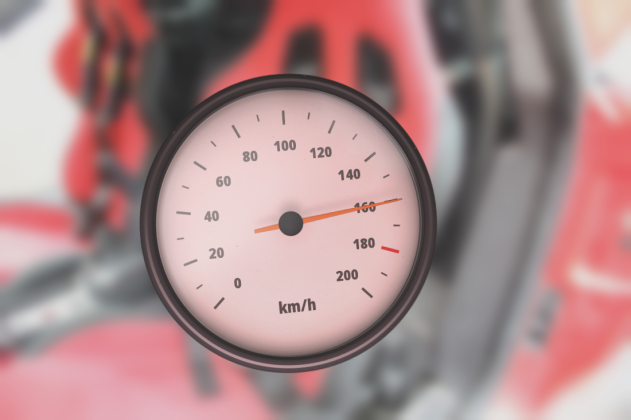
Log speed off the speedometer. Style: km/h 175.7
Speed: km/h 160
